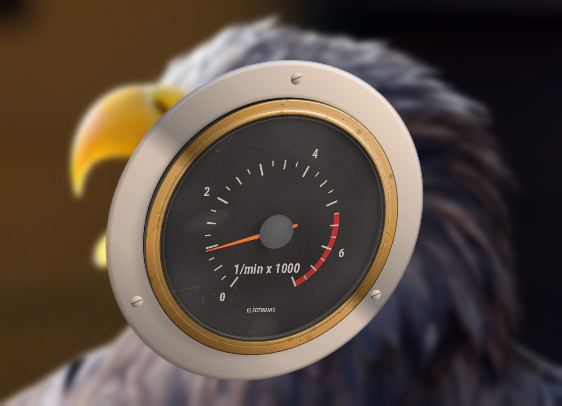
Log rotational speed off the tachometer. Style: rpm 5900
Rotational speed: rpm 1000
